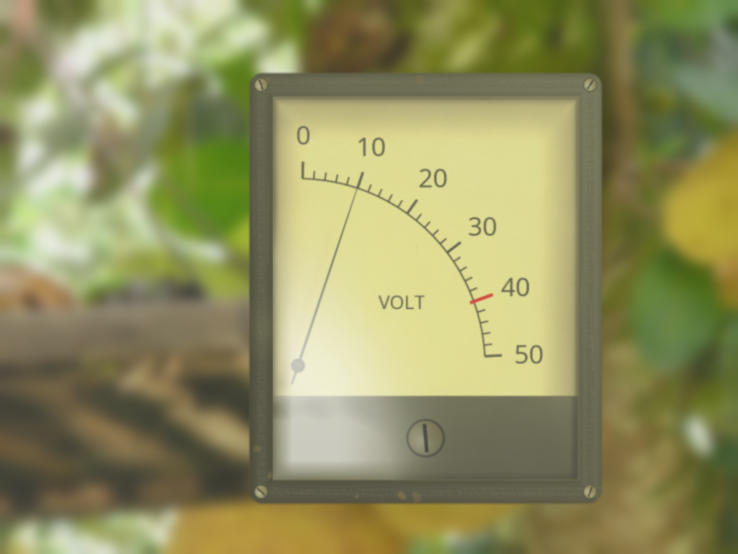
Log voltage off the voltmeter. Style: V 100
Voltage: V 10
